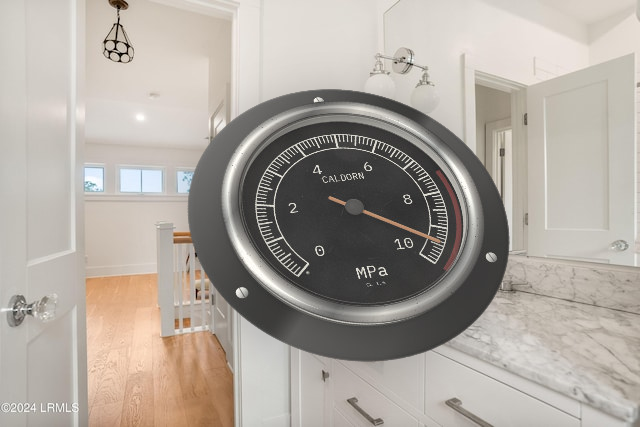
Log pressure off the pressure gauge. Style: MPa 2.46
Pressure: MPa 9.5
